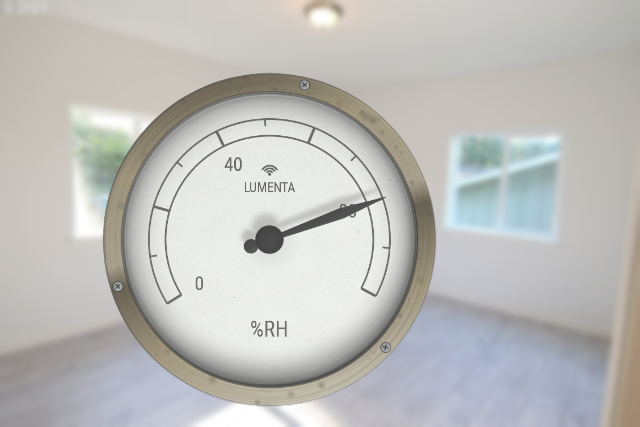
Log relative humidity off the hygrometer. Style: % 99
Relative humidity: % 80
